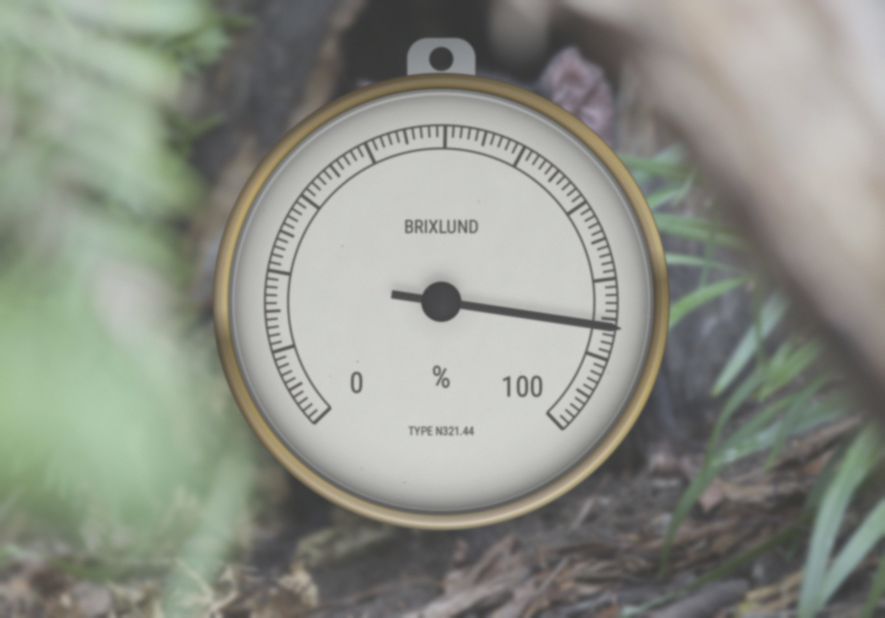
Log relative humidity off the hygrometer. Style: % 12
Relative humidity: % 86
